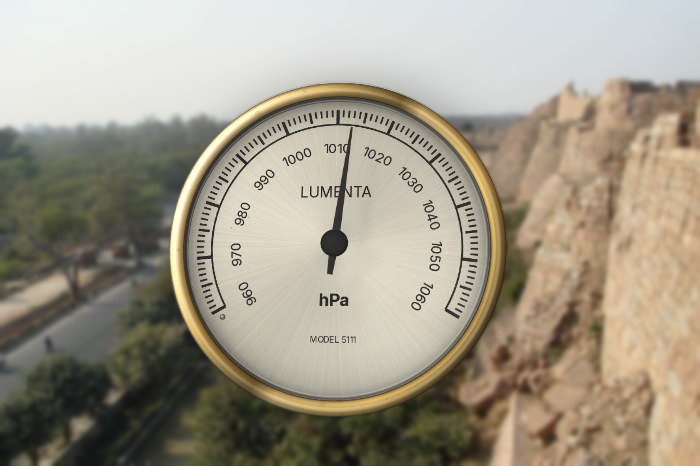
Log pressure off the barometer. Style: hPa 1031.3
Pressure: hPa 1013
